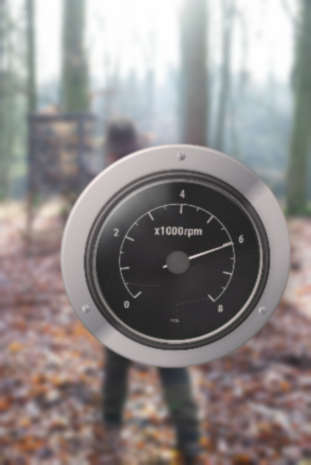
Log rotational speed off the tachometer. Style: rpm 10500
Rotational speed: rpm 6000
